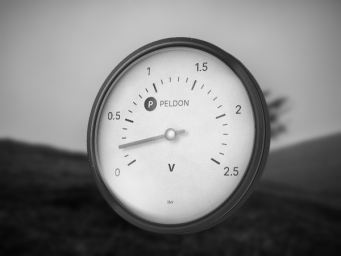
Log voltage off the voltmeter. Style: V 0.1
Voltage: V 0.2
